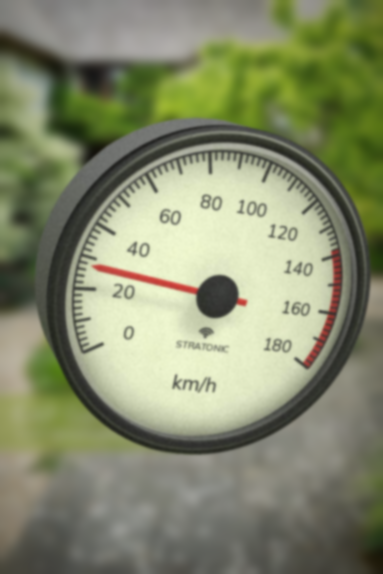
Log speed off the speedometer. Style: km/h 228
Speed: km/h 28
